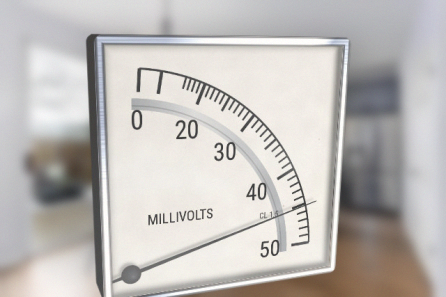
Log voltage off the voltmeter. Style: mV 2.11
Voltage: mV 45
